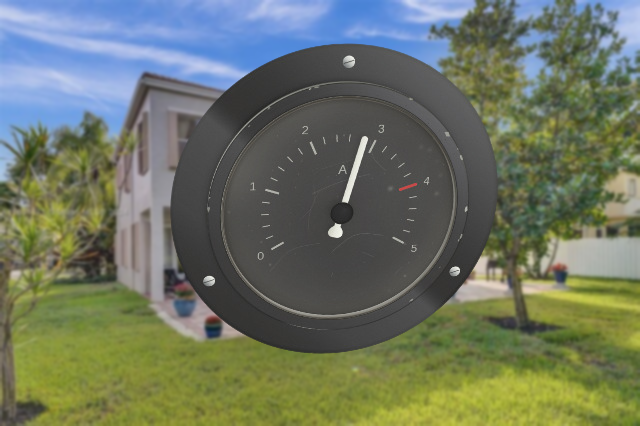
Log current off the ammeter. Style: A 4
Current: A 2.8
